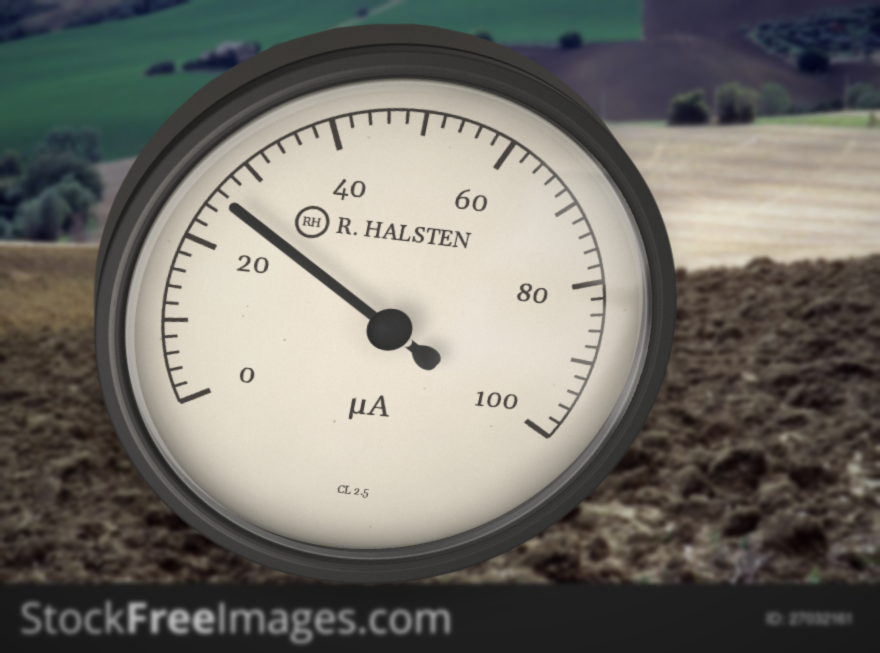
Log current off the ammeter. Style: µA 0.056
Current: µA 26
